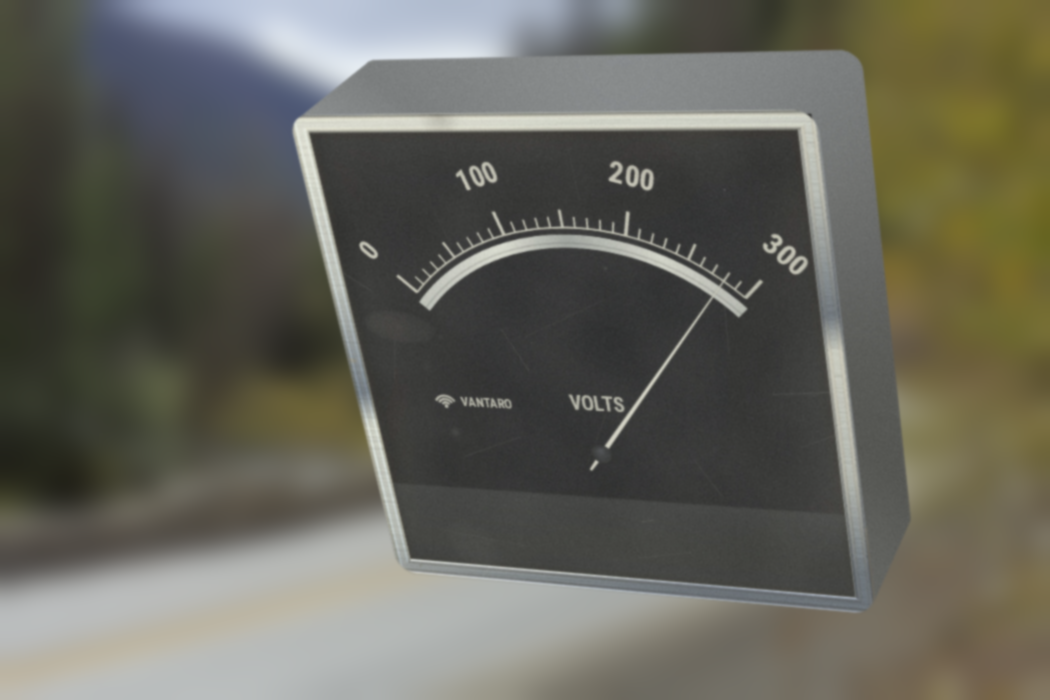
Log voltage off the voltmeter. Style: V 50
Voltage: V 280
